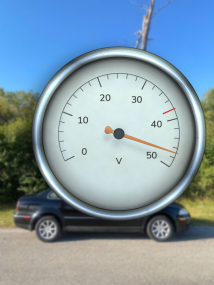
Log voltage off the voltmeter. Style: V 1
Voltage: V 47
